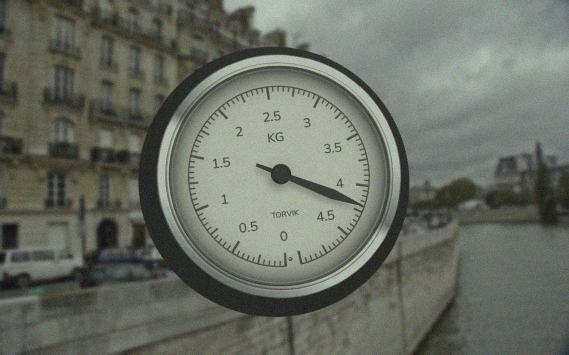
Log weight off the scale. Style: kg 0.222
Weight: kg 4.2
